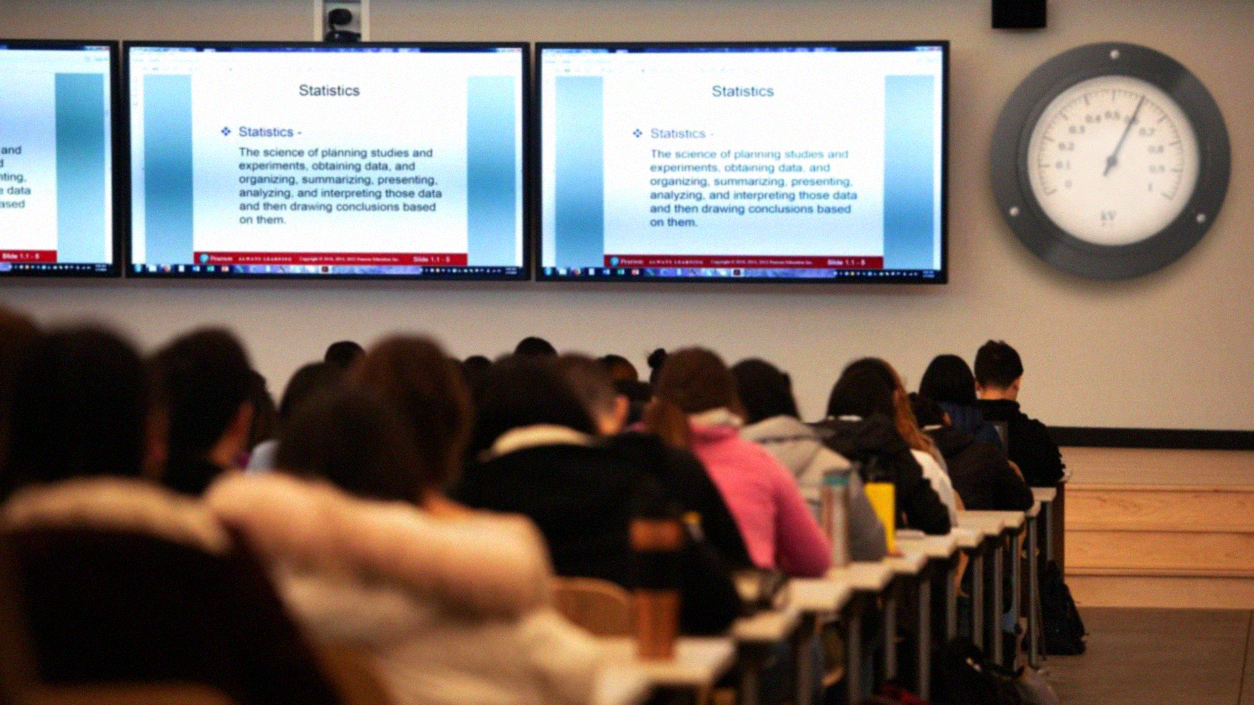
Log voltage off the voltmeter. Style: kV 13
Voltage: kV 0.6
